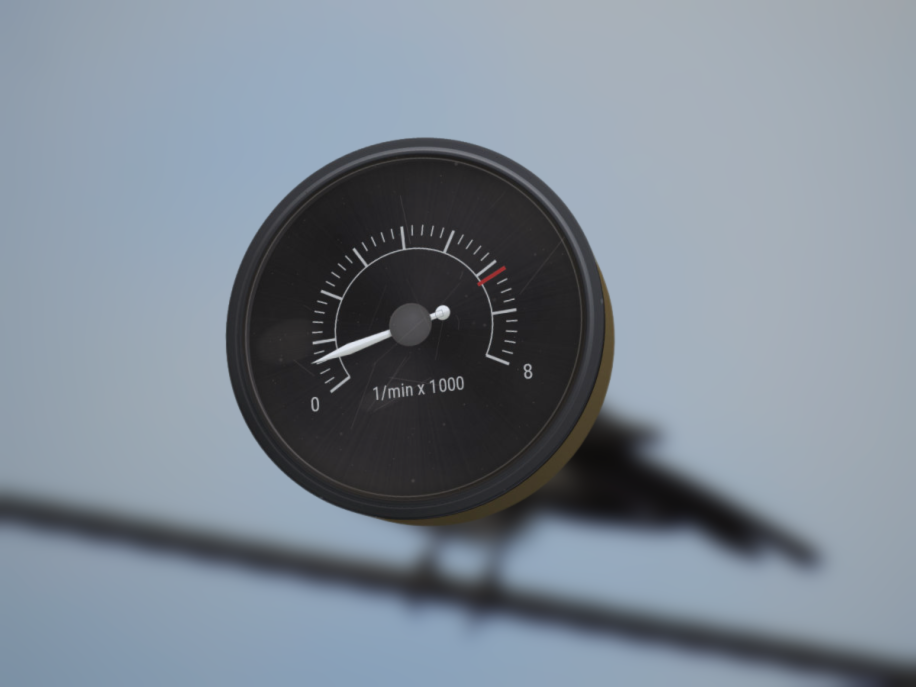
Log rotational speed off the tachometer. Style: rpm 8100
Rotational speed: rpm 600
